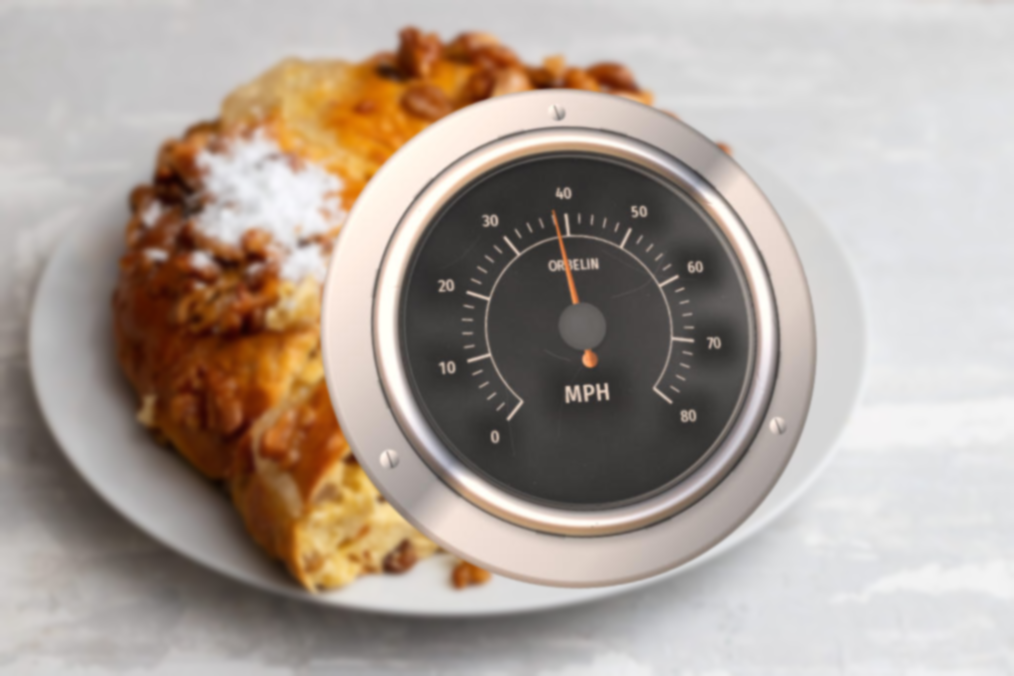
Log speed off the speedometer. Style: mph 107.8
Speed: mph 38
